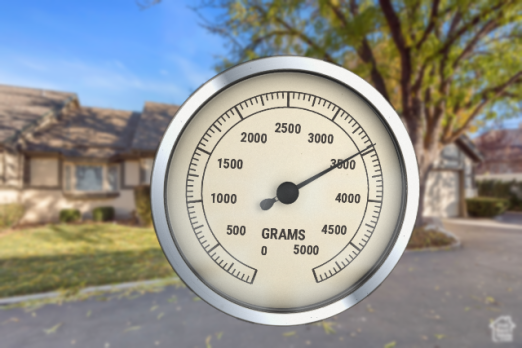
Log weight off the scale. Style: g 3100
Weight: g 3450
